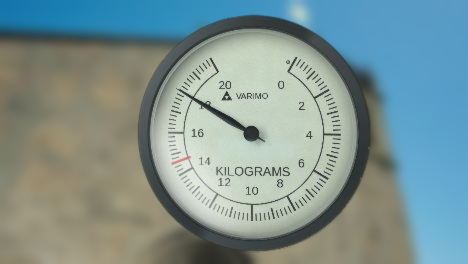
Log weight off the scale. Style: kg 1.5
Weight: kg 18
